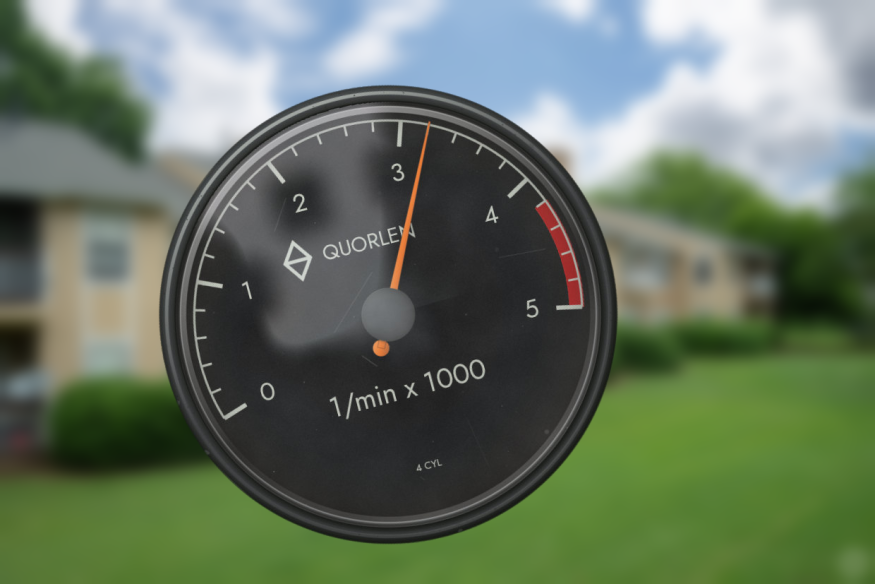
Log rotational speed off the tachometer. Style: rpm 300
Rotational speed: rpm 3200
